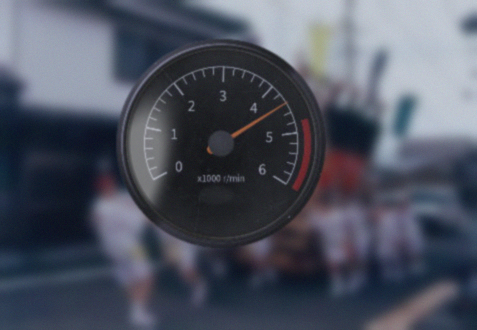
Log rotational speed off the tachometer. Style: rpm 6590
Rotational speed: rpm 4400
